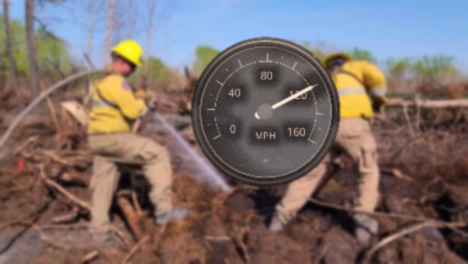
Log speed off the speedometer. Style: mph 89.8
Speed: mph 120
